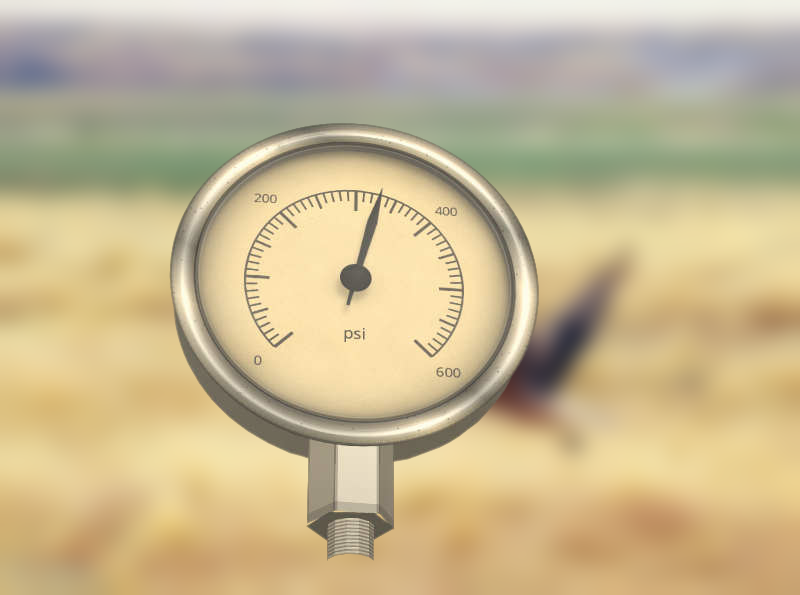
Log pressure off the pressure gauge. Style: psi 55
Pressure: psi 330
